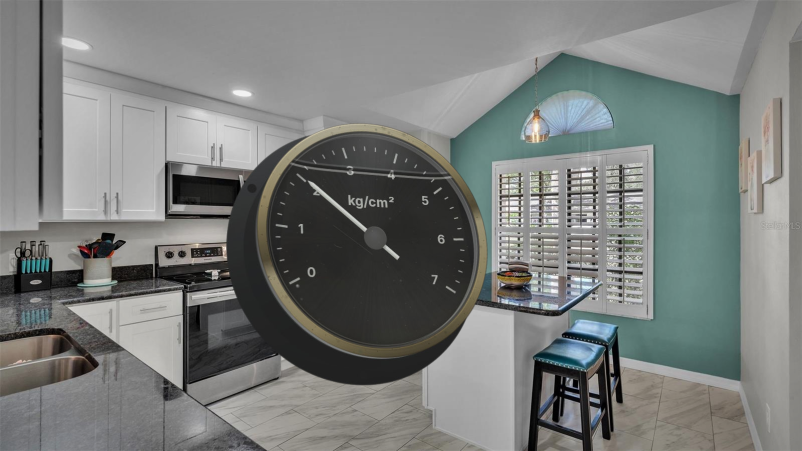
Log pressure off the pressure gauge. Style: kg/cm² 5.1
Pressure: kg/cm² 2
